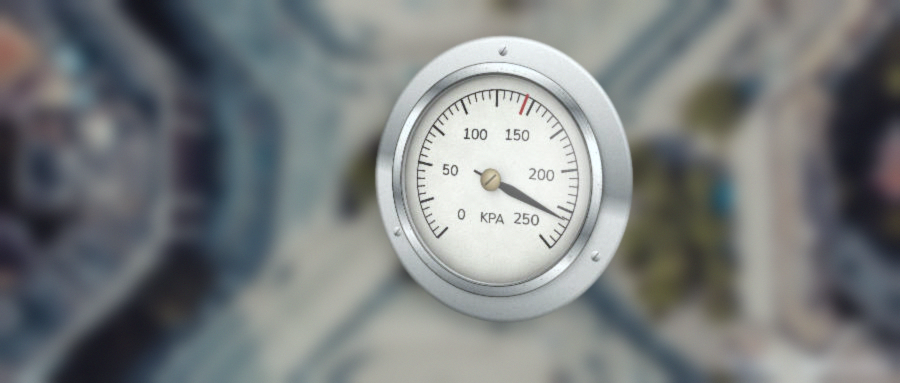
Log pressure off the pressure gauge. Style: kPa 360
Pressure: kPa 230
